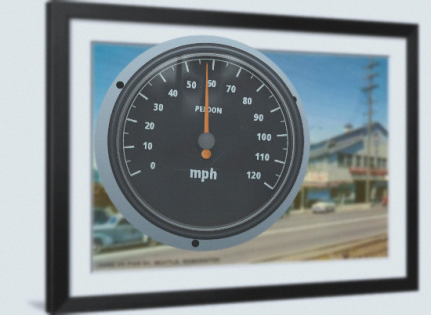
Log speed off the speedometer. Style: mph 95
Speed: mph 57.5
